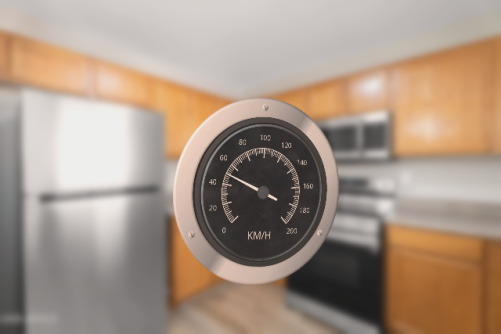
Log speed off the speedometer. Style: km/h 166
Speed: km/h 50
